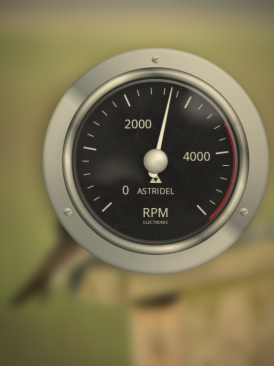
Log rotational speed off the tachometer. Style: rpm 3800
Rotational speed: rpm 2700
